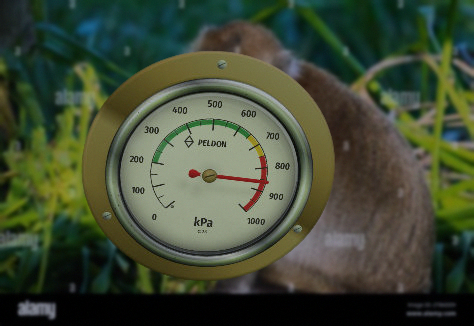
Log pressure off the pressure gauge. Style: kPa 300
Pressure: kPa 850
